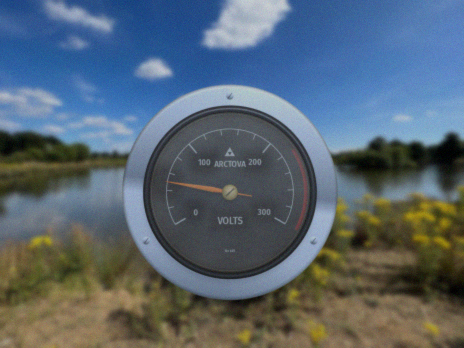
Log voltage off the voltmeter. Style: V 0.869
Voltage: V 50
